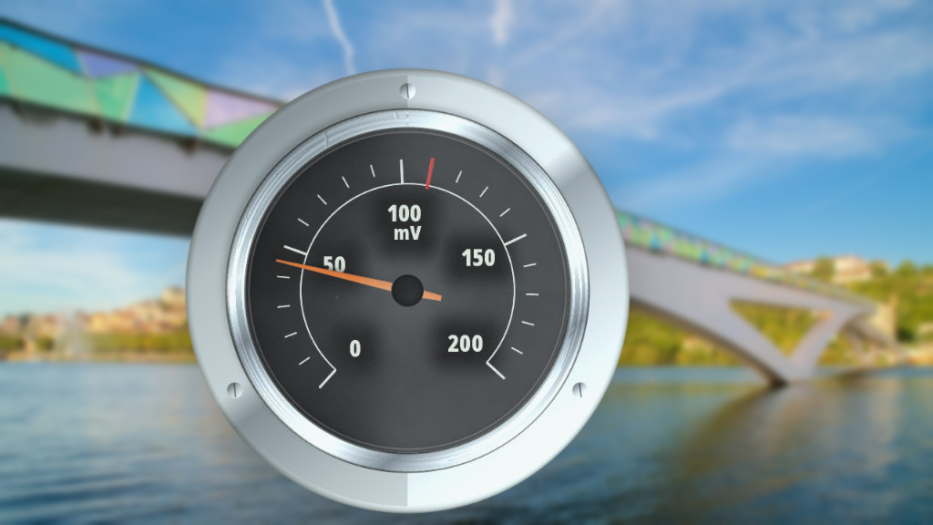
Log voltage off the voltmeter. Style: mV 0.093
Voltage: mV 45
